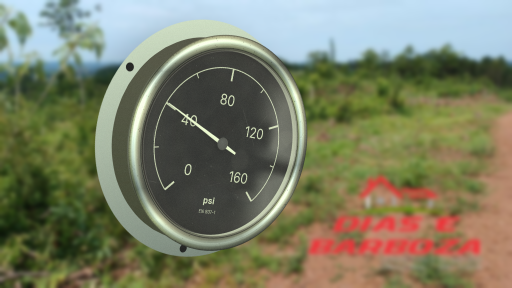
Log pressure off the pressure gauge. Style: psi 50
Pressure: psi 40
